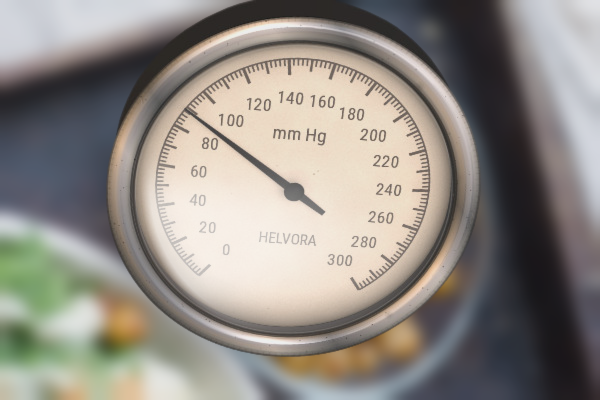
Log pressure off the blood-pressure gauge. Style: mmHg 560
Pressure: mmHg 90
